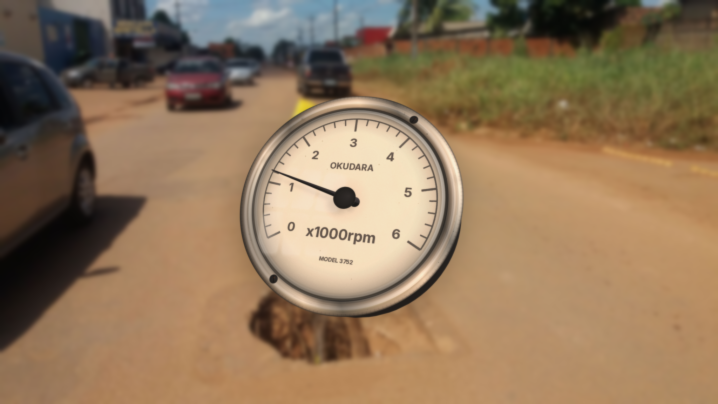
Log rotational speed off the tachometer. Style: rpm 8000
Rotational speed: rpm 1200
